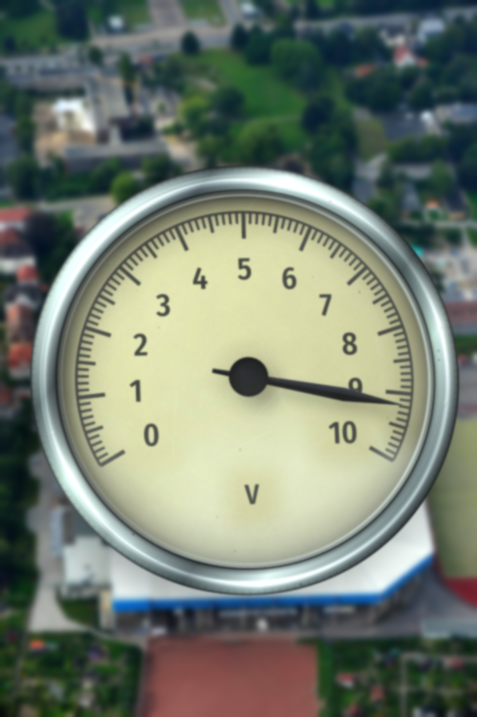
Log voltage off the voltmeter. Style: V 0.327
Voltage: V 9.2
